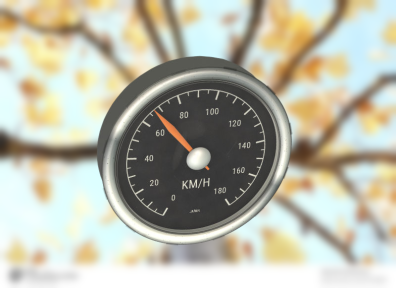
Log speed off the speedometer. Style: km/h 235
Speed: km/h 67.5
